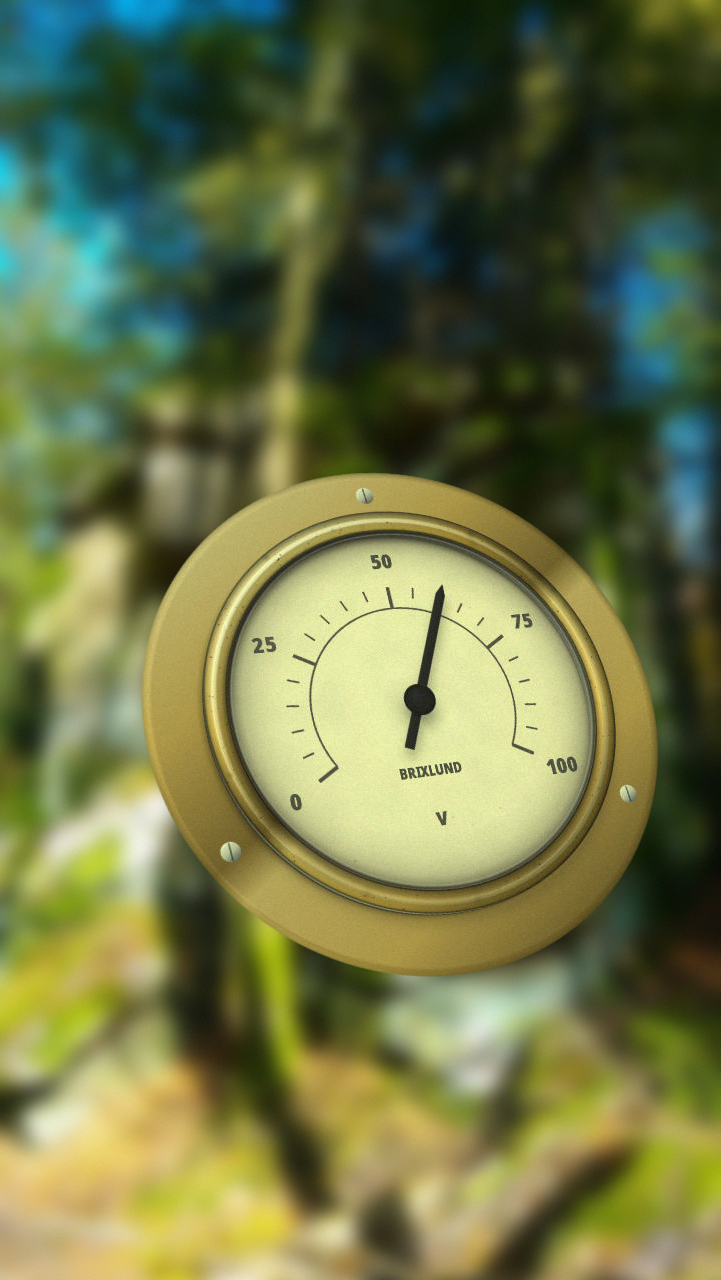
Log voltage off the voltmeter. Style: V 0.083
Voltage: V 60
